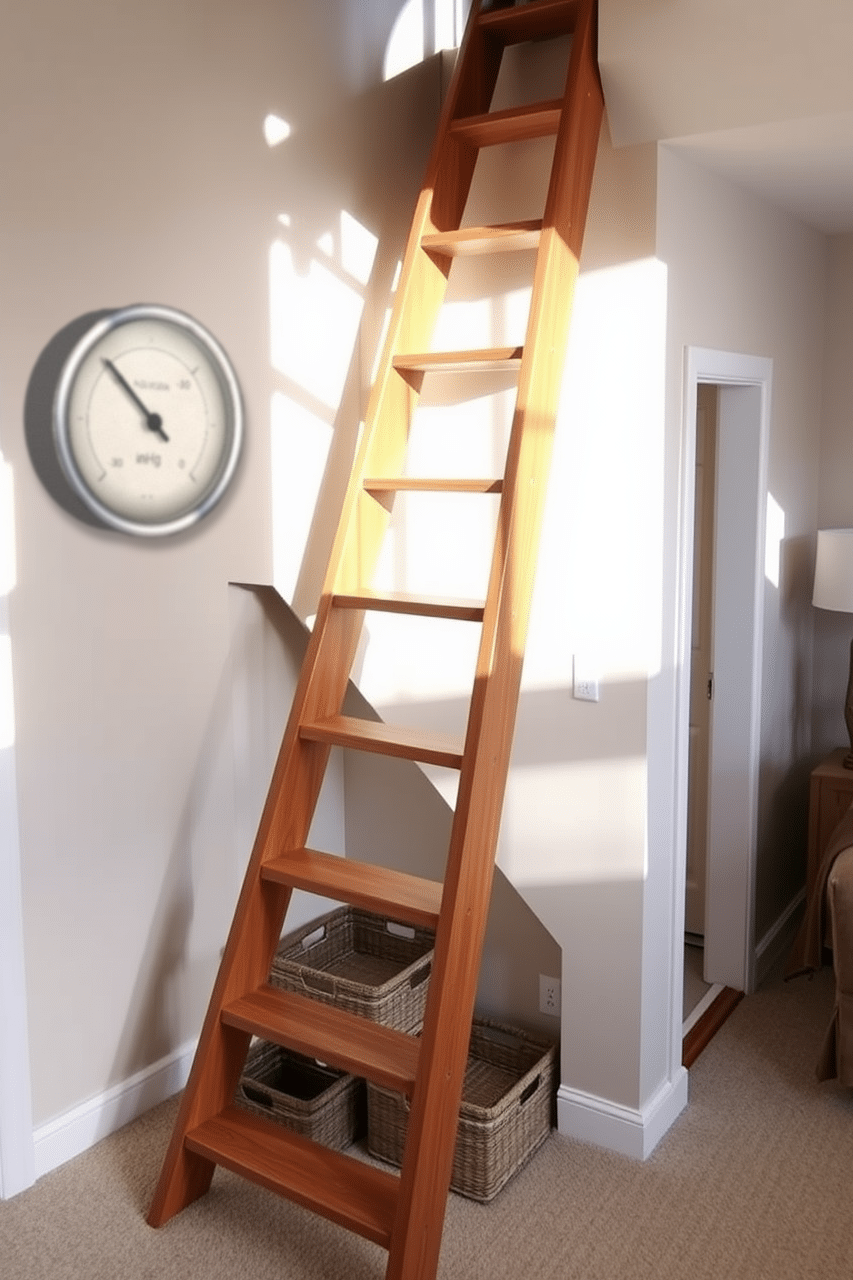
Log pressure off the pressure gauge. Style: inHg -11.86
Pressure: inHg -20
